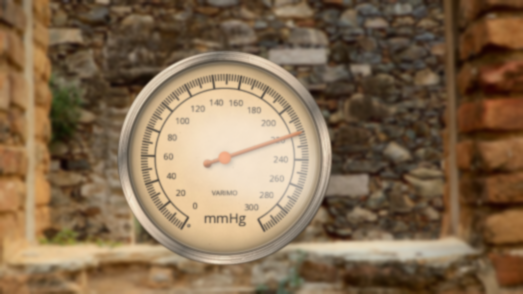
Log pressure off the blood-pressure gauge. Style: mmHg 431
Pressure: mmHg 220
